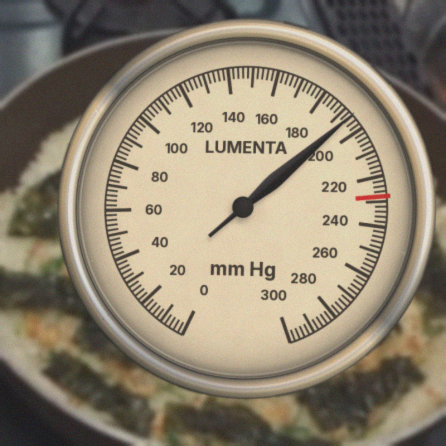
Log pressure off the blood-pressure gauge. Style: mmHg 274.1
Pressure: mmHg 194
